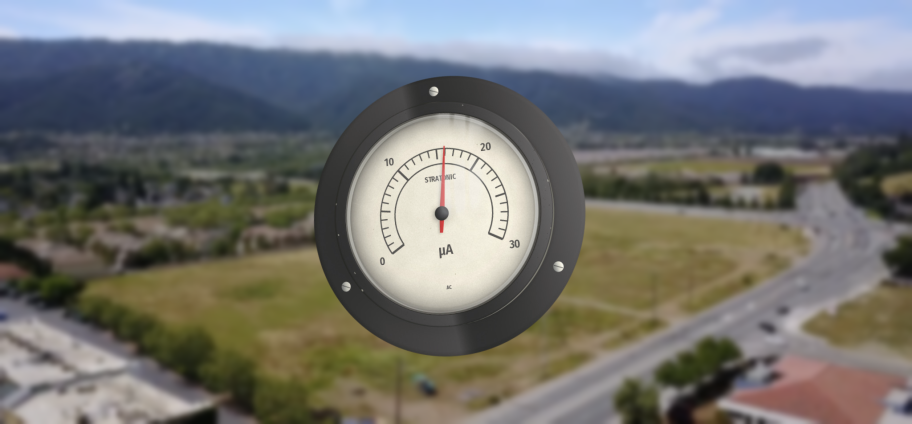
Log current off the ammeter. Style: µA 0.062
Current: µA 16
